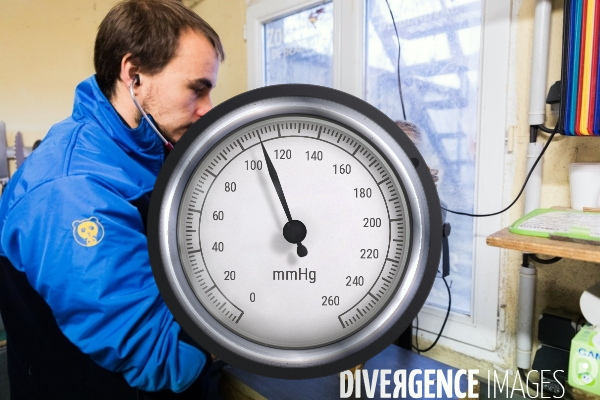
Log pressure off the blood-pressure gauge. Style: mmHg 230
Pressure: mmHg 110
